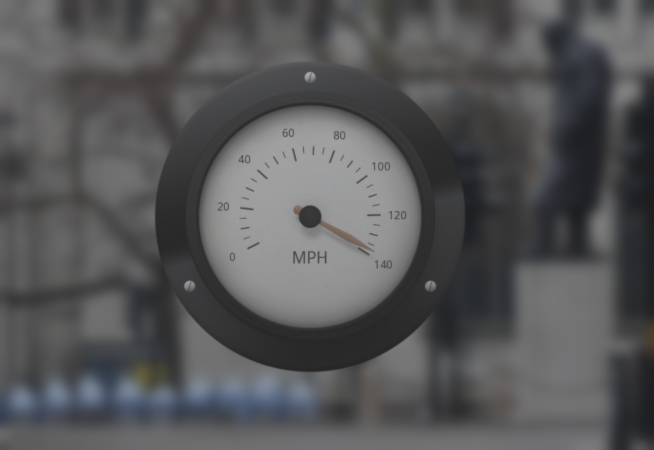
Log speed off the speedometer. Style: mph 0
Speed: mph 137.5
